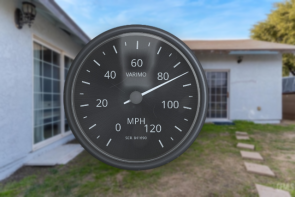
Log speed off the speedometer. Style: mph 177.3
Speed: mph 85
